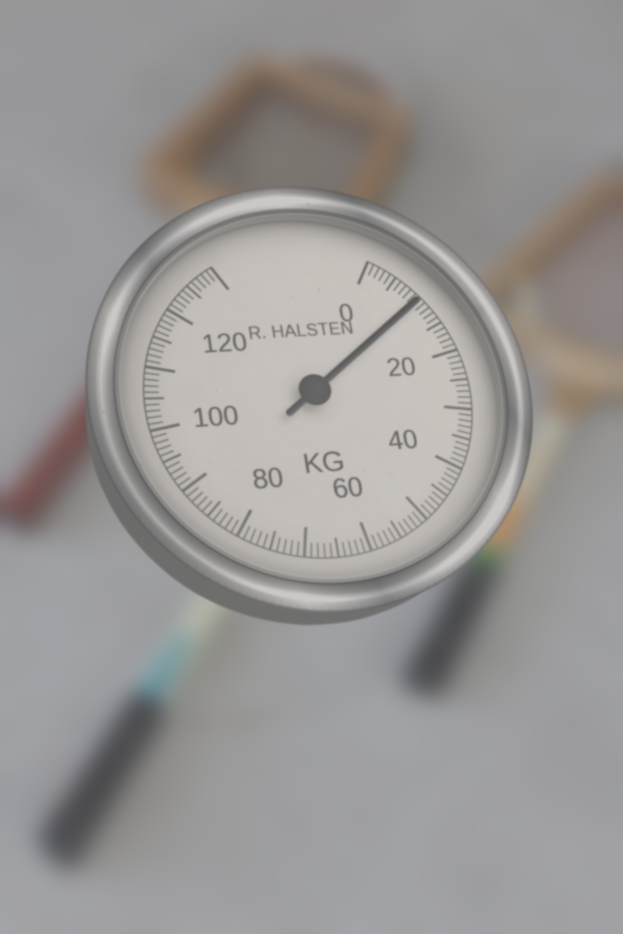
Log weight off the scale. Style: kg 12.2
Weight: kg 10
